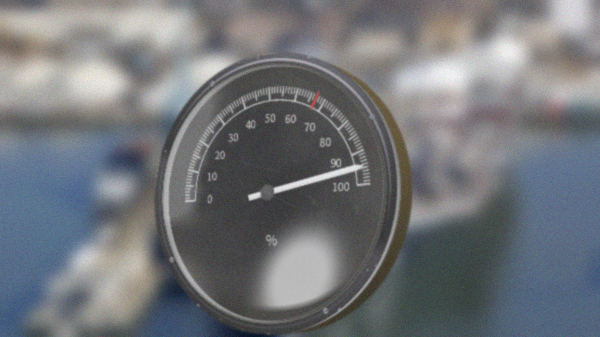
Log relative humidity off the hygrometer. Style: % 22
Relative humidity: % 95
